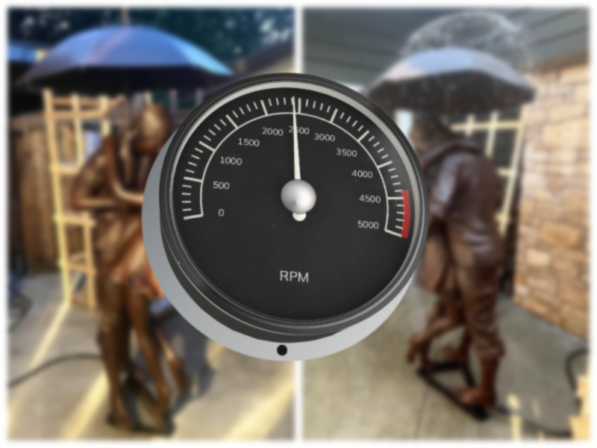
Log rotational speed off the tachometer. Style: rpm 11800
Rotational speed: rpm 2400
